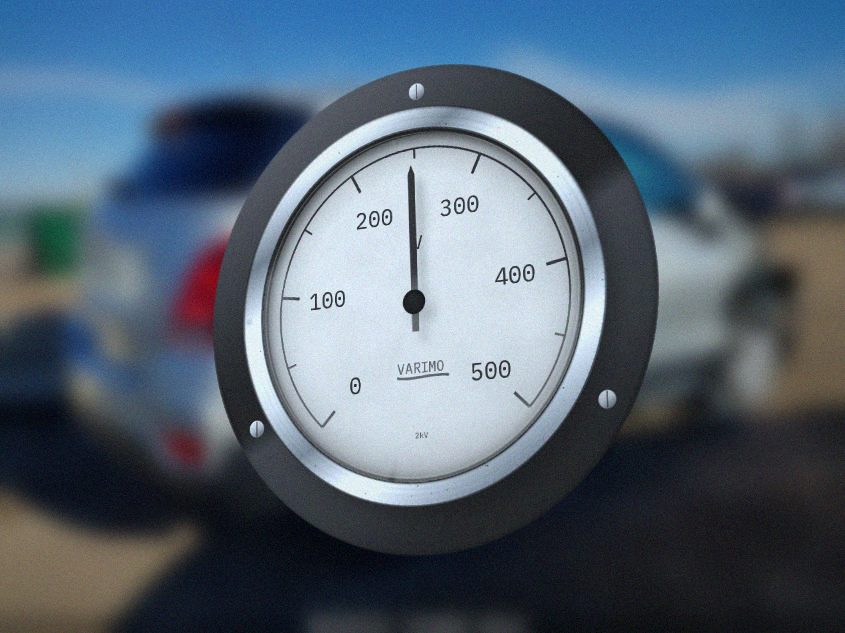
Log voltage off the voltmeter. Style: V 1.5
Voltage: V 250
